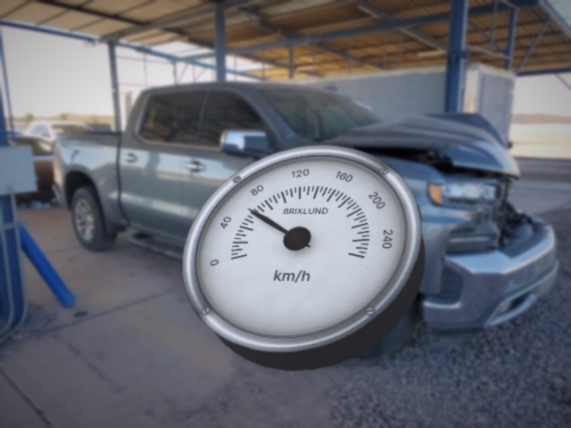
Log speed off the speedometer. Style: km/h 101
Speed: km/h 60
